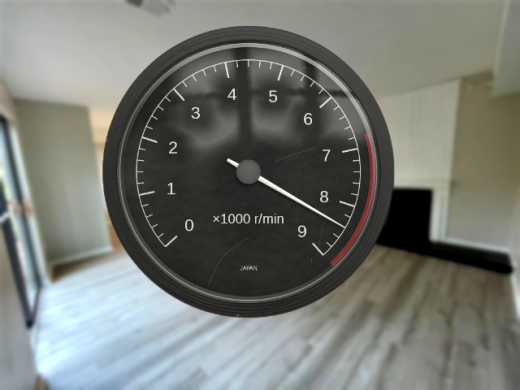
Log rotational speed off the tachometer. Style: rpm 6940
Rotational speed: rpm 8400
